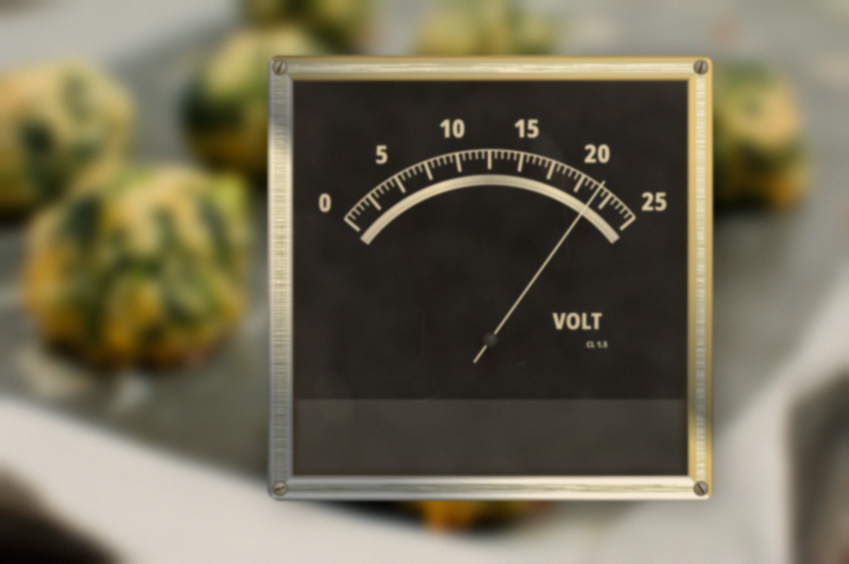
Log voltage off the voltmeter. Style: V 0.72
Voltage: V 21.5
